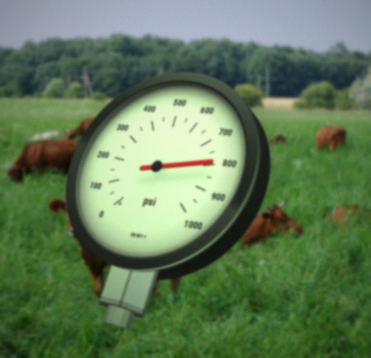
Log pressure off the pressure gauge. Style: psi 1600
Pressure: psi 800
